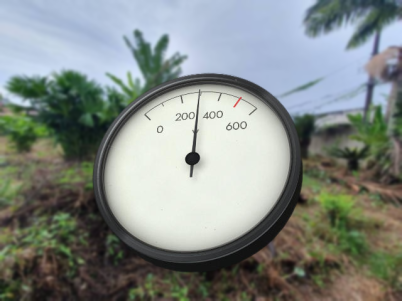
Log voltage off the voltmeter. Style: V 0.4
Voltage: V 300
